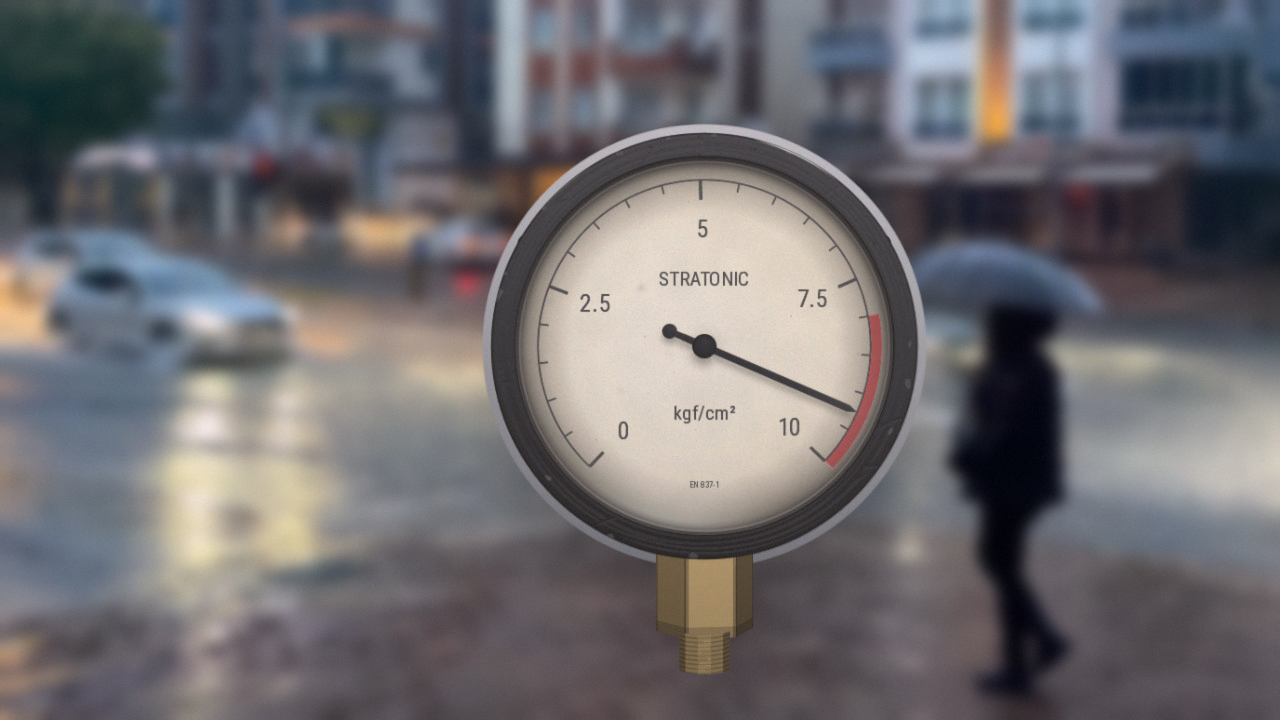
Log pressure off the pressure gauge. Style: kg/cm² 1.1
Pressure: kg/cm² 9.25
